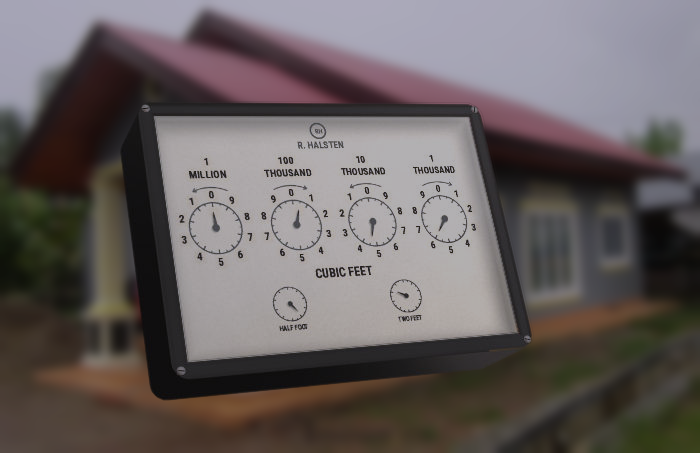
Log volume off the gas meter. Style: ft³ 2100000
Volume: ft³ 4600
